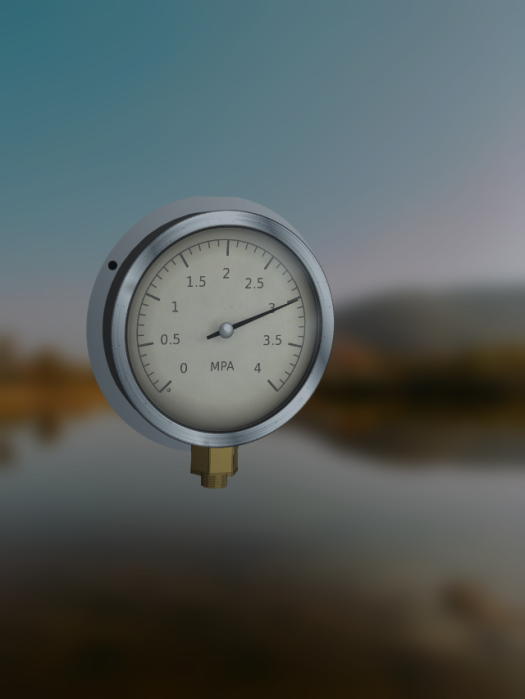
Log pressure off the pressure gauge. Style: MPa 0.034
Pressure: MPa 3
